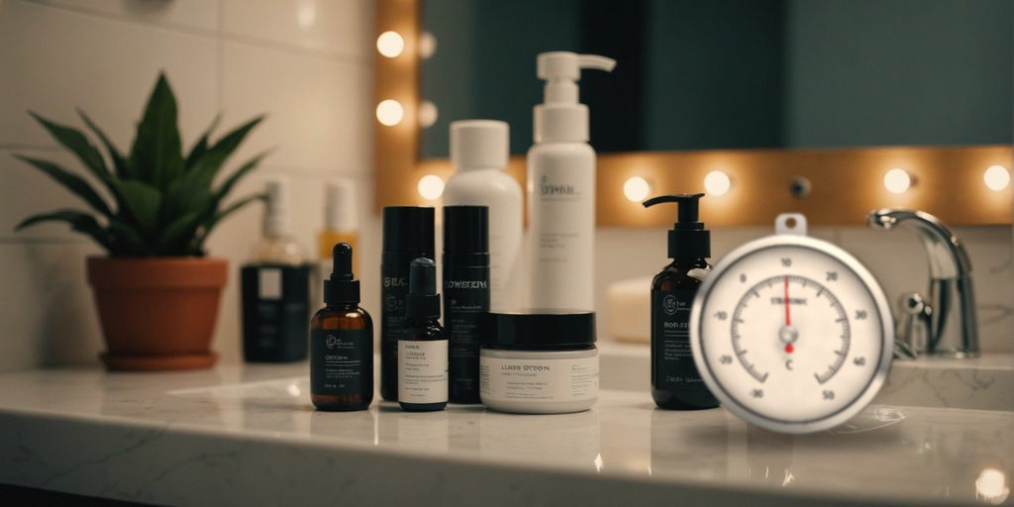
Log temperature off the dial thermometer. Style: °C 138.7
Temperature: °C 10
